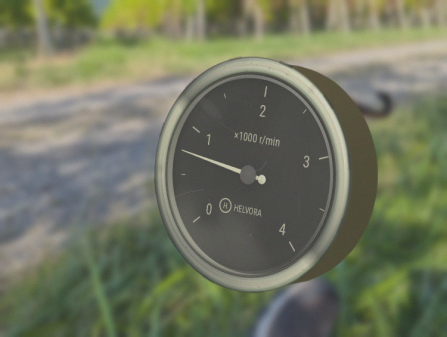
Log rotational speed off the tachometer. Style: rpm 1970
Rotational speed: rpm 750
